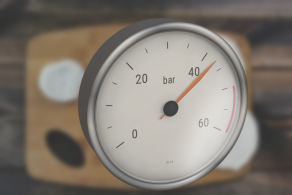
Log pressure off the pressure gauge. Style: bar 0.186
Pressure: bar 42.5
